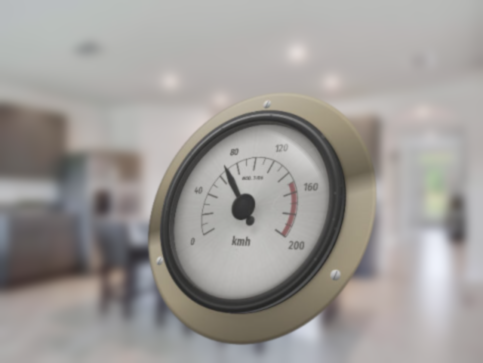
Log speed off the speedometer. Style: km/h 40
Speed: km/h 70
